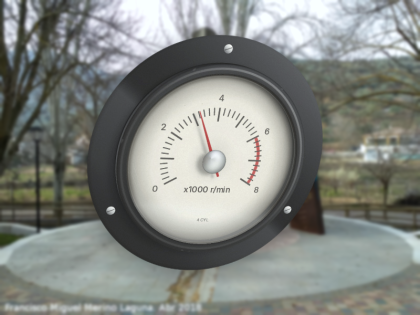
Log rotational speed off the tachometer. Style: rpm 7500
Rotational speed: rpm 3200
